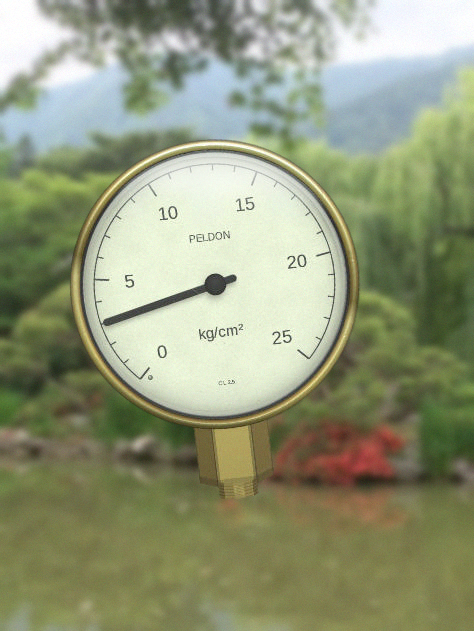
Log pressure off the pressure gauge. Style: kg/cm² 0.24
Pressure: kg/cm² 3
